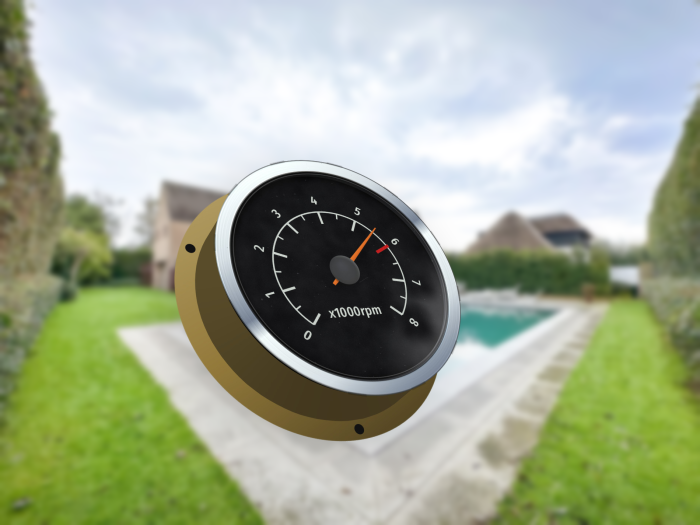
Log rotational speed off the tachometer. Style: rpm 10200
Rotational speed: rpm 5500
